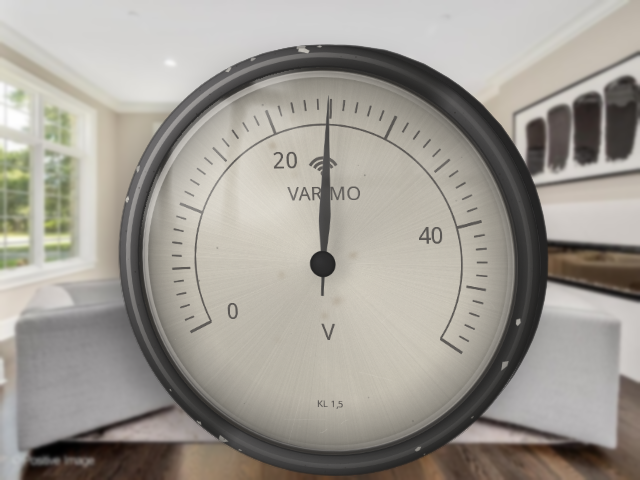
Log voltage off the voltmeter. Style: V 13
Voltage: V 25
